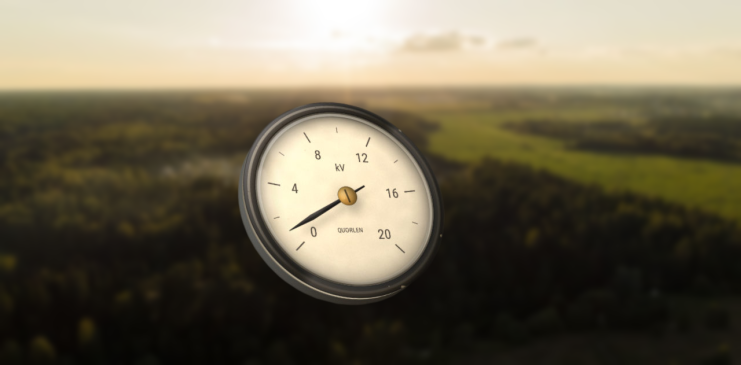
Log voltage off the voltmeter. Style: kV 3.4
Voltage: kV 1
